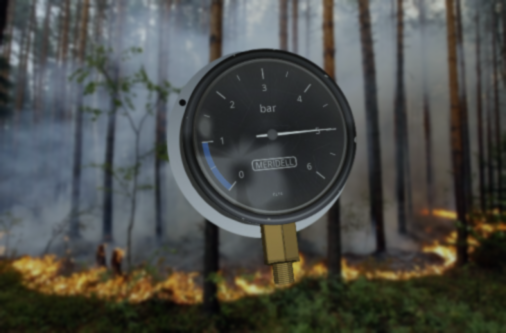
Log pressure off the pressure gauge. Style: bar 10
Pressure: bar 5
